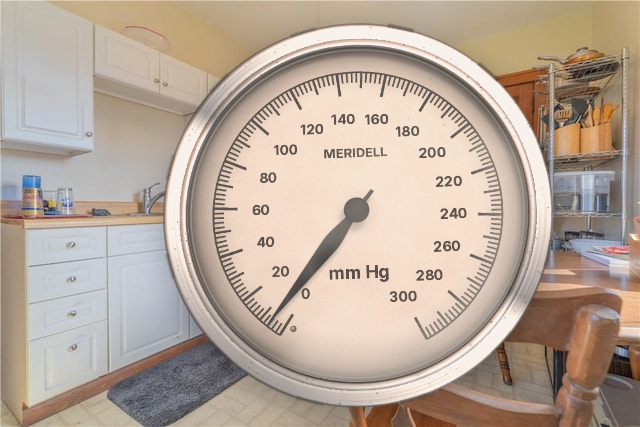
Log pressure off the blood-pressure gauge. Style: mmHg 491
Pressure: mmHg 6
